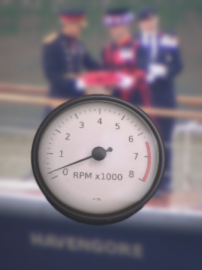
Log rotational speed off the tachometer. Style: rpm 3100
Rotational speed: rpm 200
